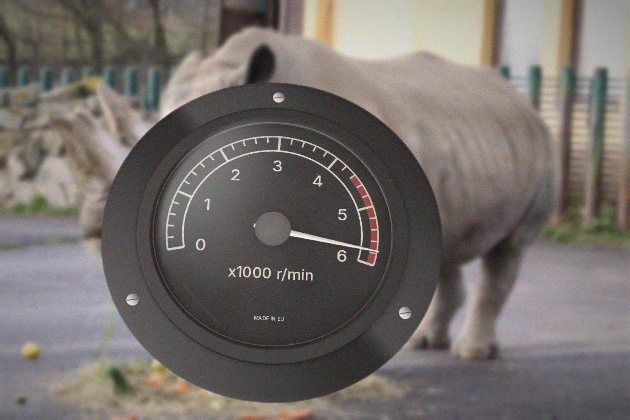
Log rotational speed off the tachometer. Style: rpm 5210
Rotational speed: rpm 5800
